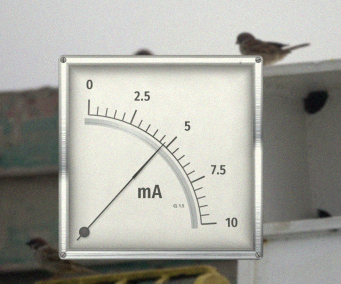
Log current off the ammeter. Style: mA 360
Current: mA 4.75
